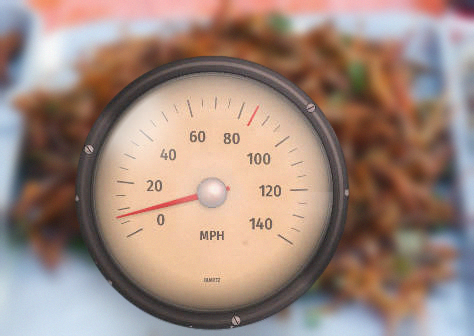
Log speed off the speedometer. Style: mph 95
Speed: mph 7.5
